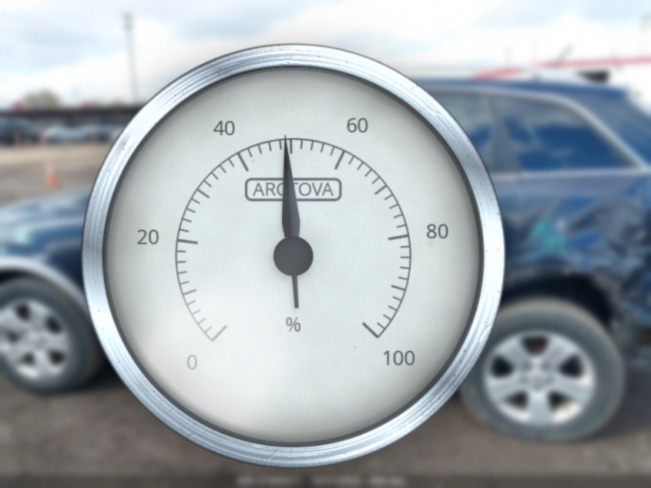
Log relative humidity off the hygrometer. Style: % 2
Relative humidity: % 49
